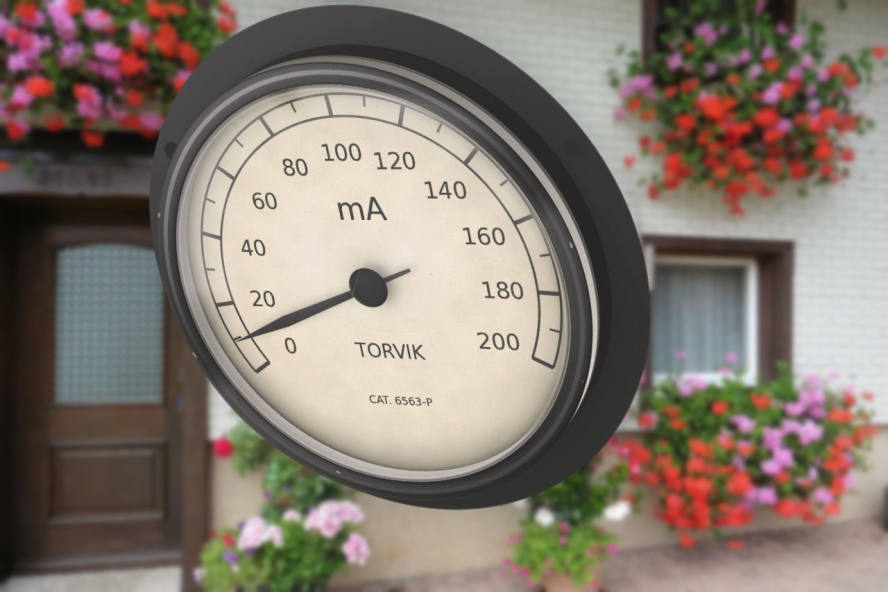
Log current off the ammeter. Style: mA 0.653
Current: mA 10
